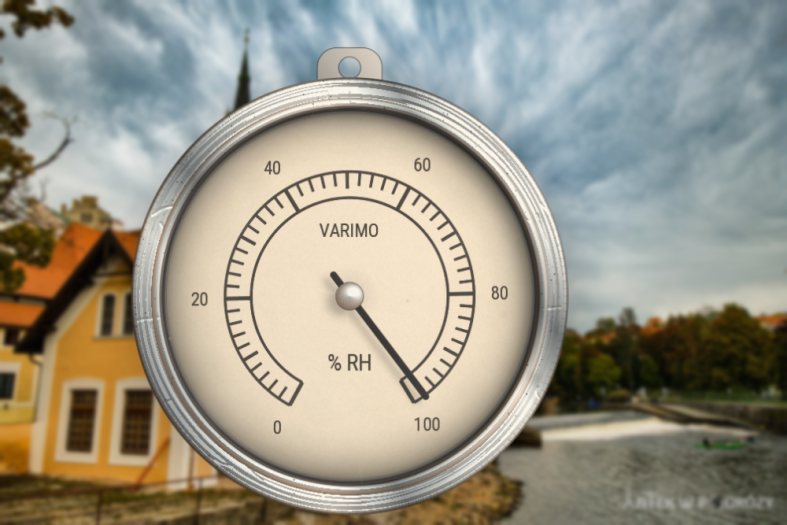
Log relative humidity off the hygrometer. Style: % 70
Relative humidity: % 98
